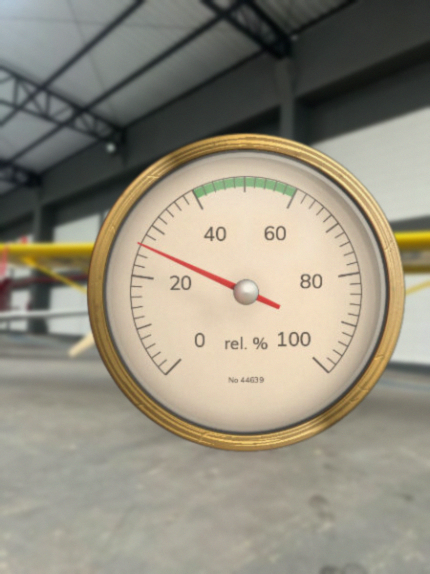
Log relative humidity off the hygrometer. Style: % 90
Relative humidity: % 26
